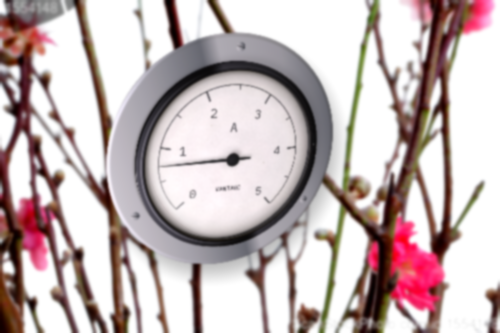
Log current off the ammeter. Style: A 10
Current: A 0.75
